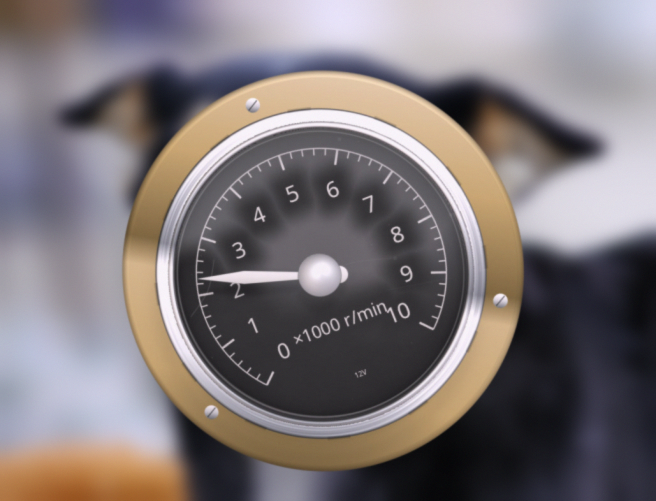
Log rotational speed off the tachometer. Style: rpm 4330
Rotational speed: rpm 2300
